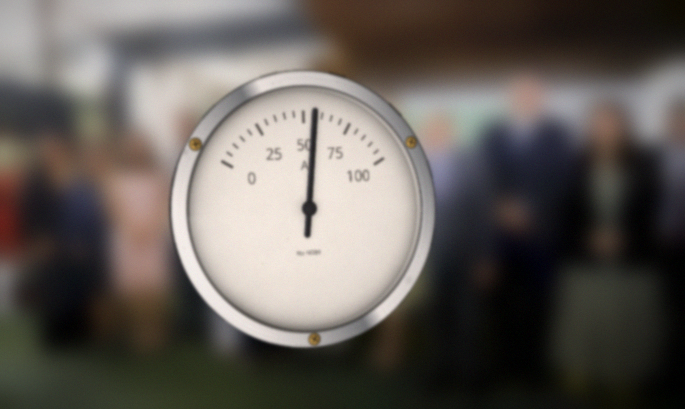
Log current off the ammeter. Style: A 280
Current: A 55
